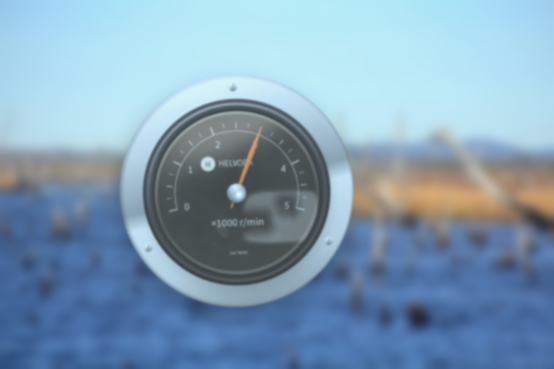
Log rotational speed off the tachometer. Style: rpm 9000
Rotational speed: rpm 3000
